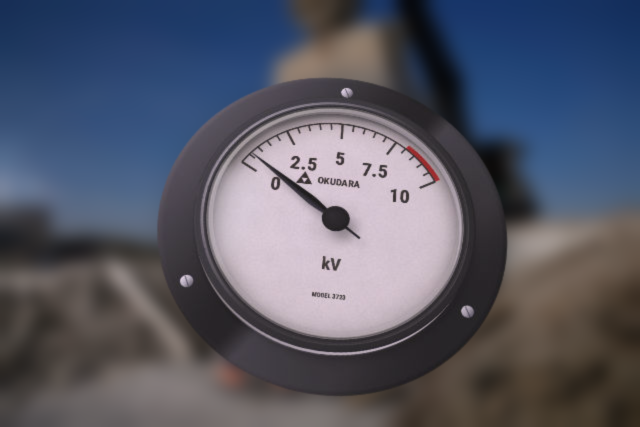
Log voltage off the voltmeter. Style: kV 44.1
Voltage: kV 0.5
